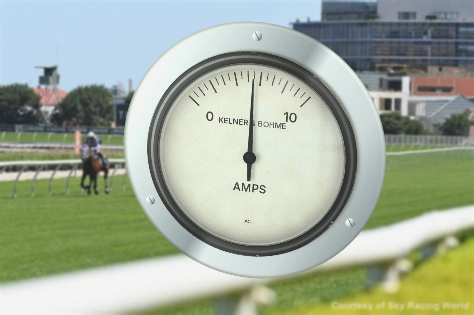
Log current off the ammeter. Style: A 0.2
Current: A 5.5
